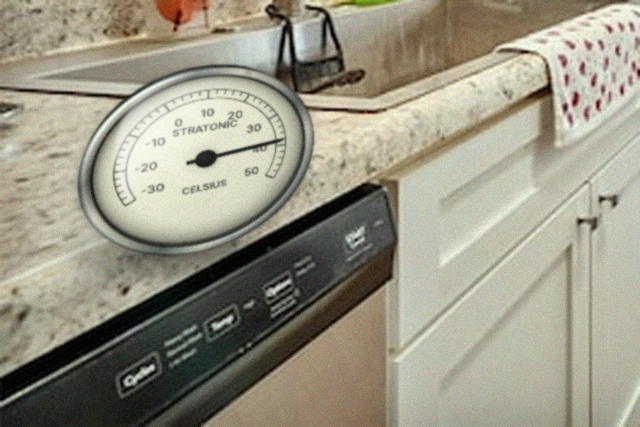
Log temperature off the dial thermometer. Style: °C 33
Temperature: °C 38
